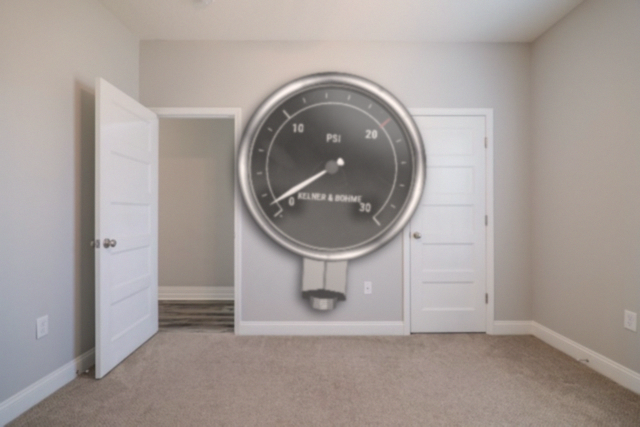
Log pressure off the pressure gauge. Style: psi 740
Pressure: psi 1
